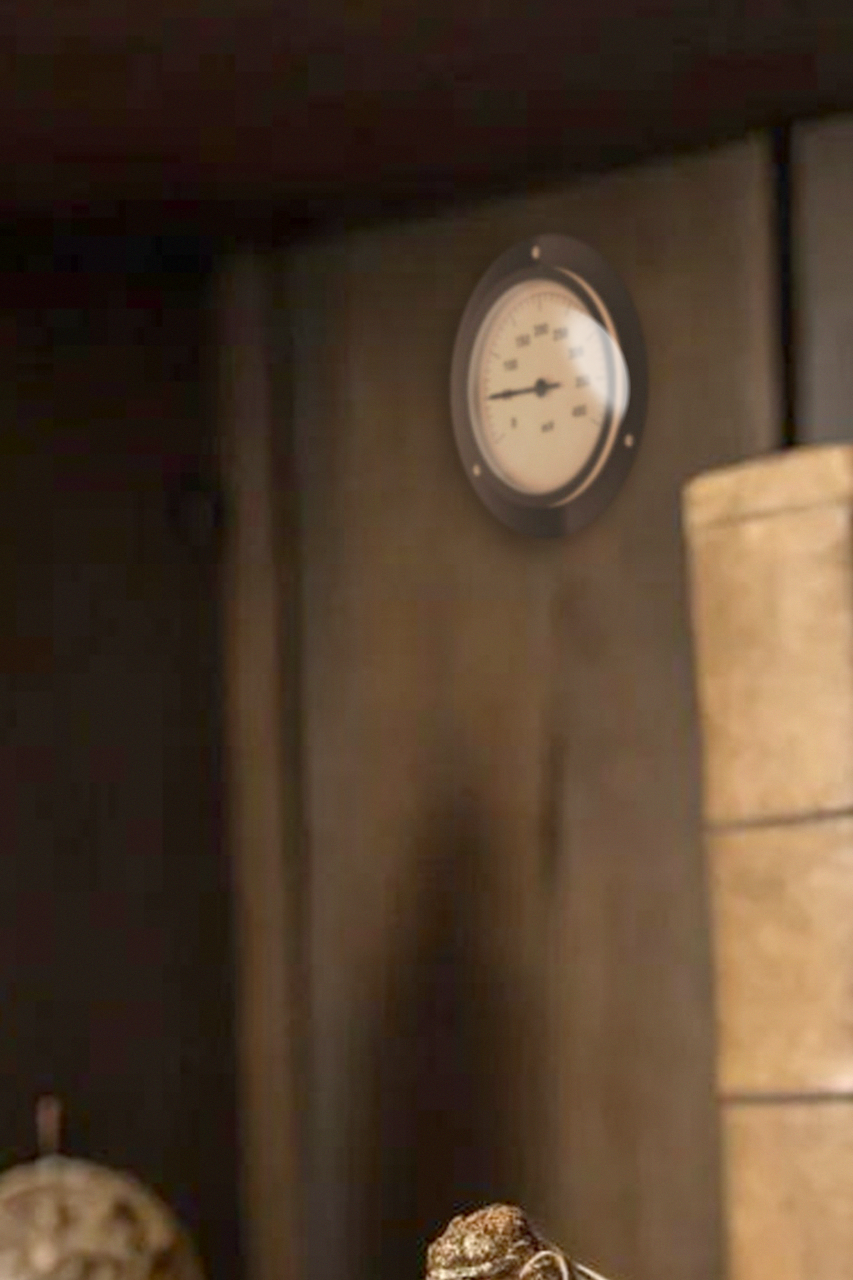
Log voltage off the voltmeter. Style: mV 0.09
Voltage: mV 50
